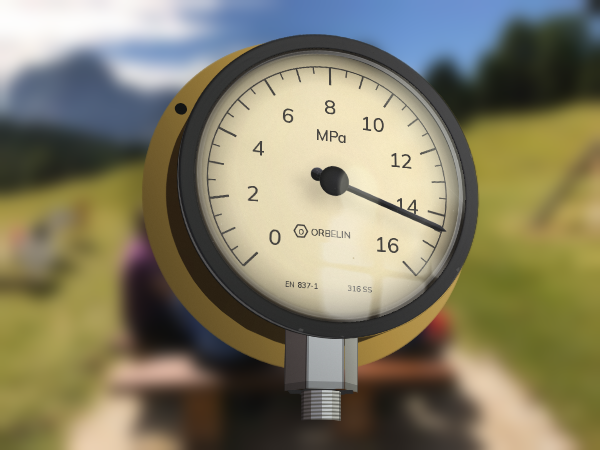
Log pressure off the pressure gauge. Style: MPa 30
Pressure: MPa 14.5
